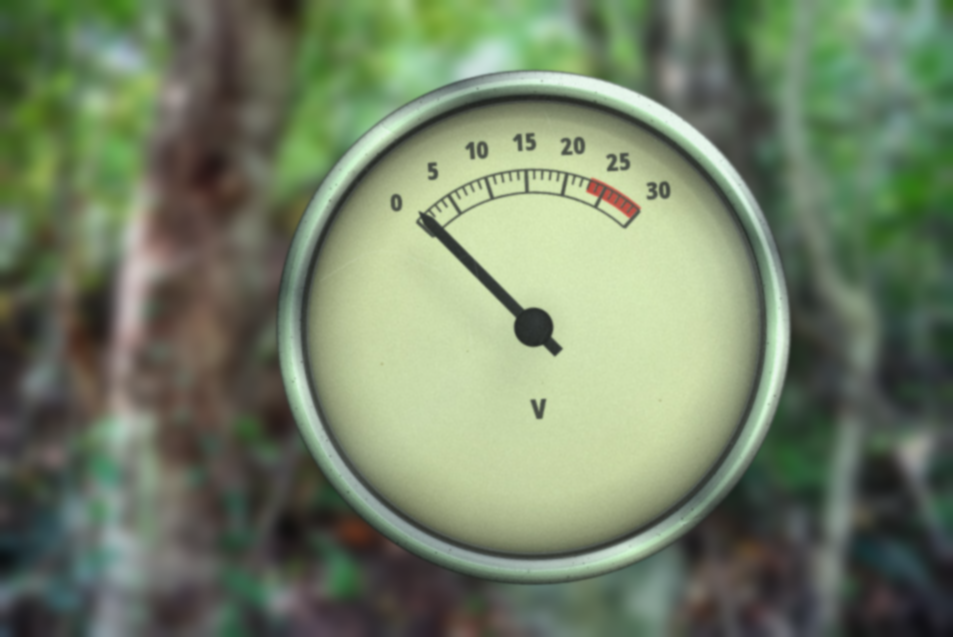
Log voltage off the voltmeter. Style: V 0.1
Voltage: V 1
